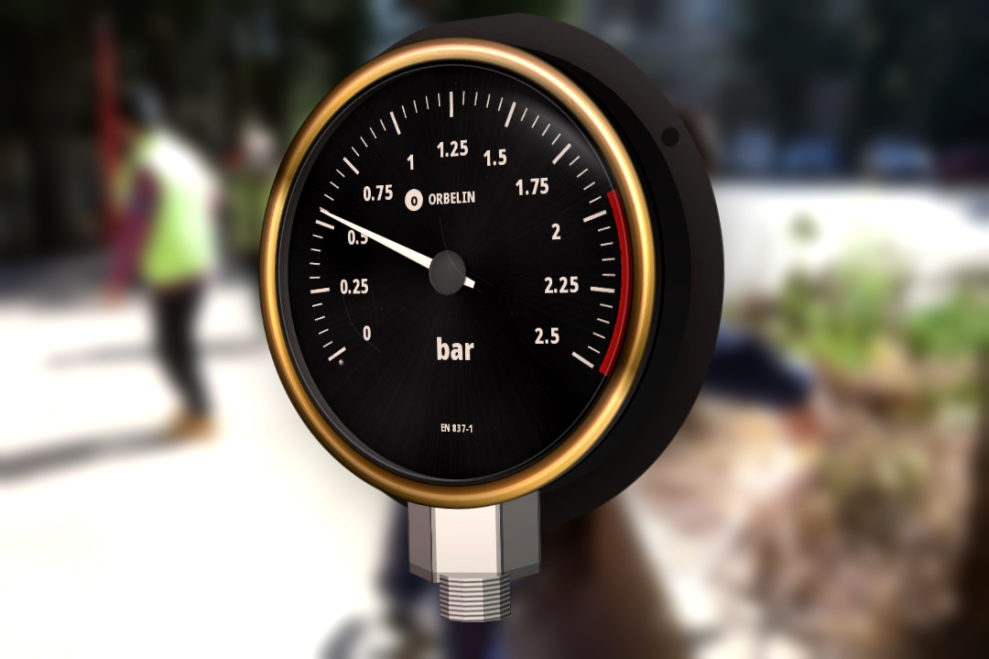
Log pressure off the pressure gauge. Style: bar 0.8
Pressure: bar 0.55
